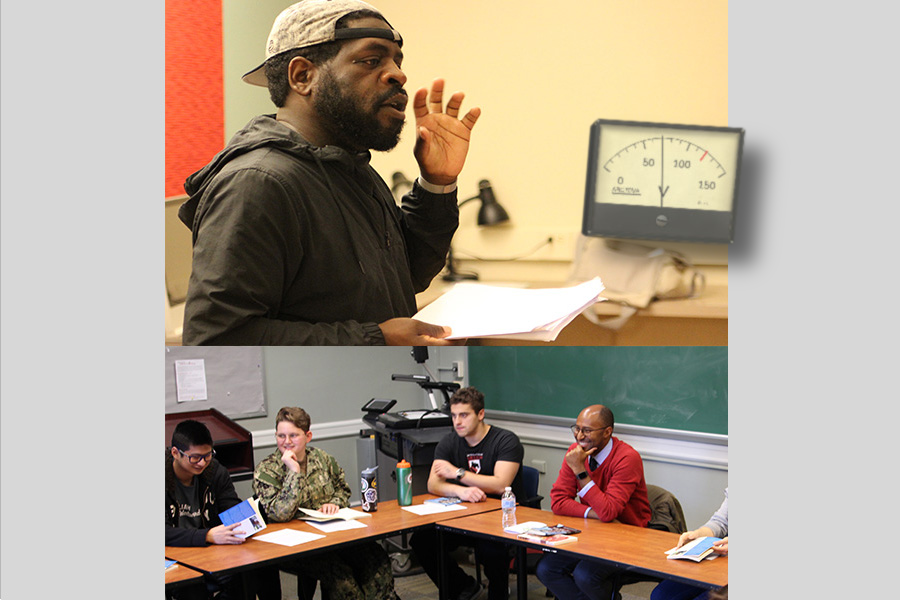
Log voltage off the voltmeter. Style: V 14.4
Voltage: V 70
